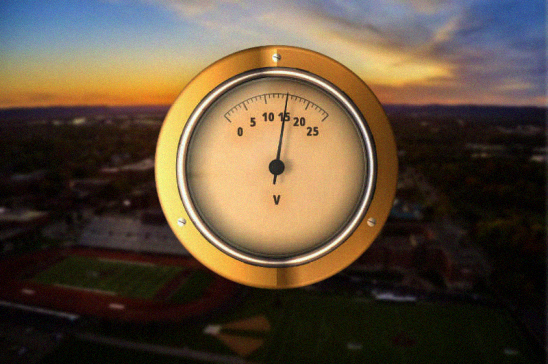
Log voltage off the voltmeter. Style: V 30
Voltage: V 15
